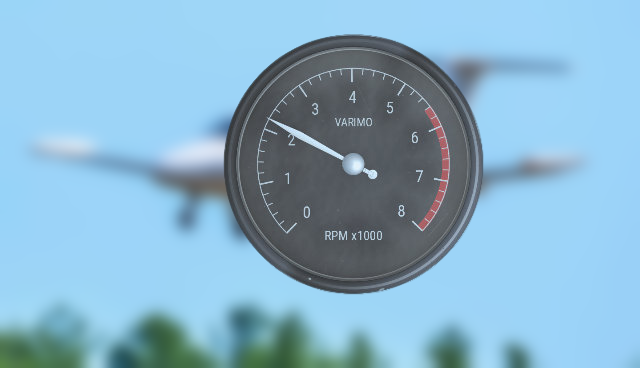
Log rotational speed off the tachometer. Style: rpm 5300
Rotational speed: rpm 2200
